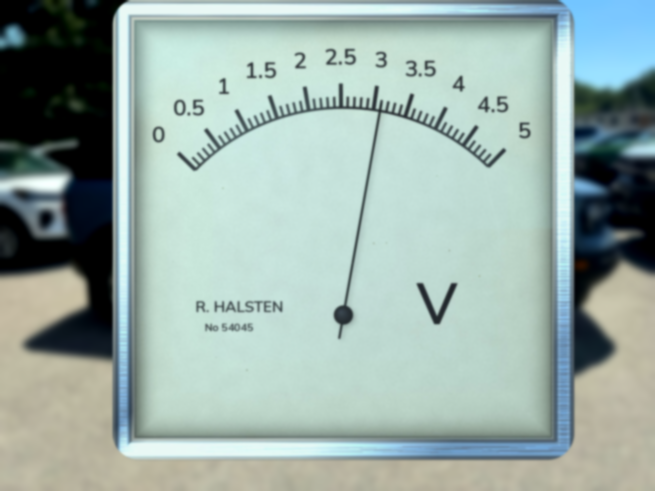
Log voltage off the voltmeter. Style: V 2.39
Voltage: V 3.1
